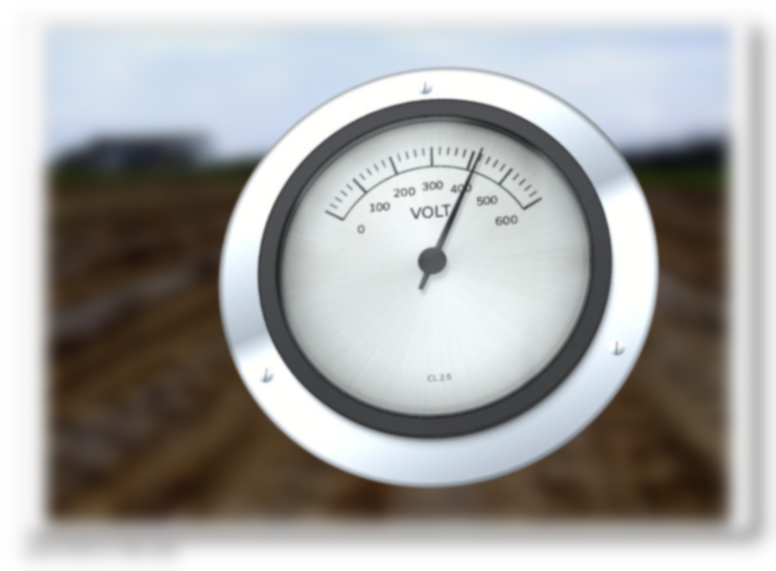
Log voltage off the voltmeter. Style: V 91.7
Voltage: V 420
